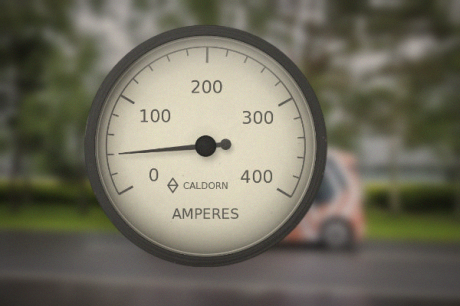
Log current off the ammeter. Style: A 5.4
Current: A 40
